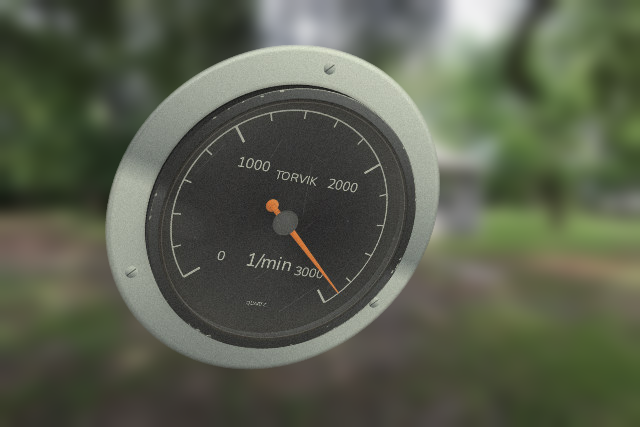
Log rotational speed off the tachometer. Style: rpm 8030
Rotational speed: rpm 2900
